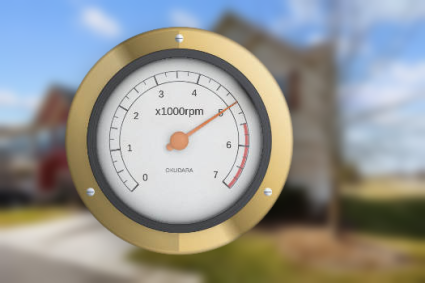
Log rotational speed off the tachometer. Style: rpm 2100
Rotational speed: rpm 5000
